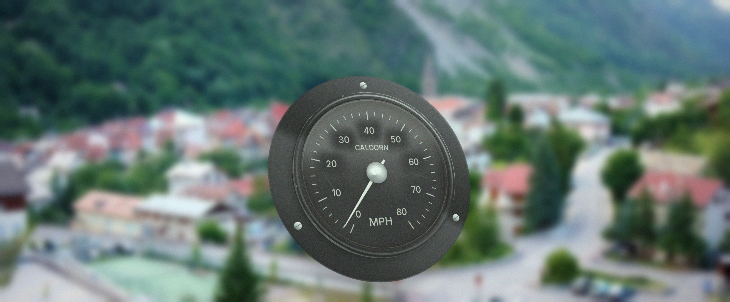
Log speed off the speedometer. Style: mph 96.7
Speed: mph 2
